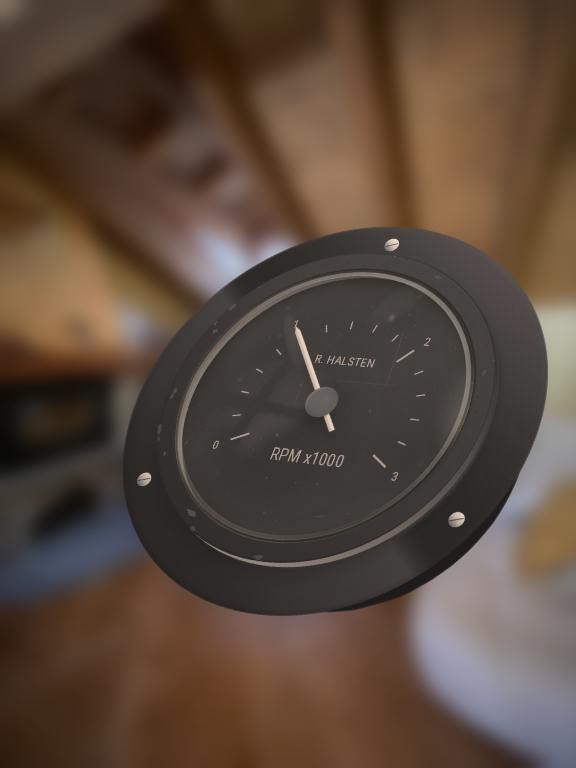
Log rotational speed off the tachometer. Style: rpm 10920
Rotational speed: rpm 1000
